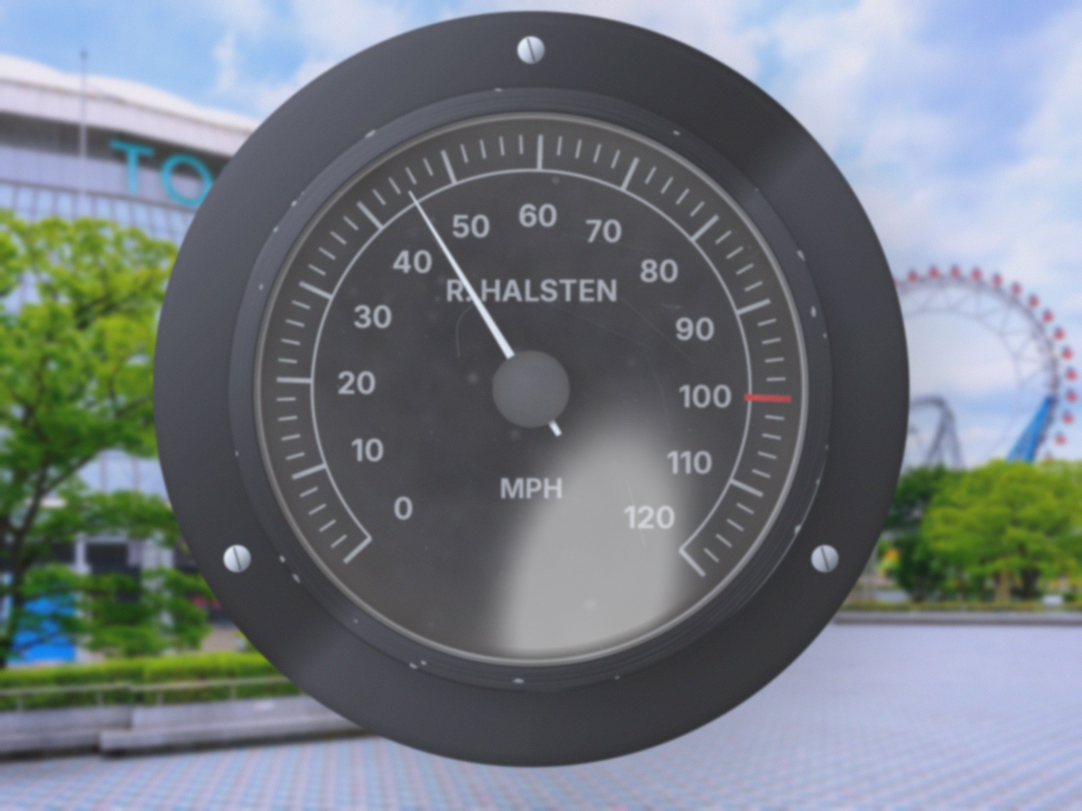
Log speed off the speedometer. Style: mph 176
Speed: mph 45
